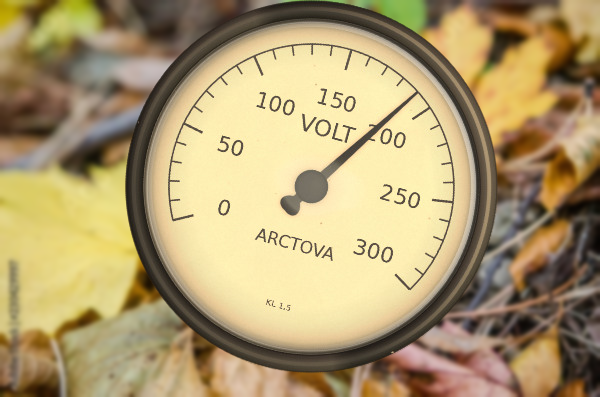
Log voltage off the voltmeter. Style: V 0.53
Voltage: V 190
